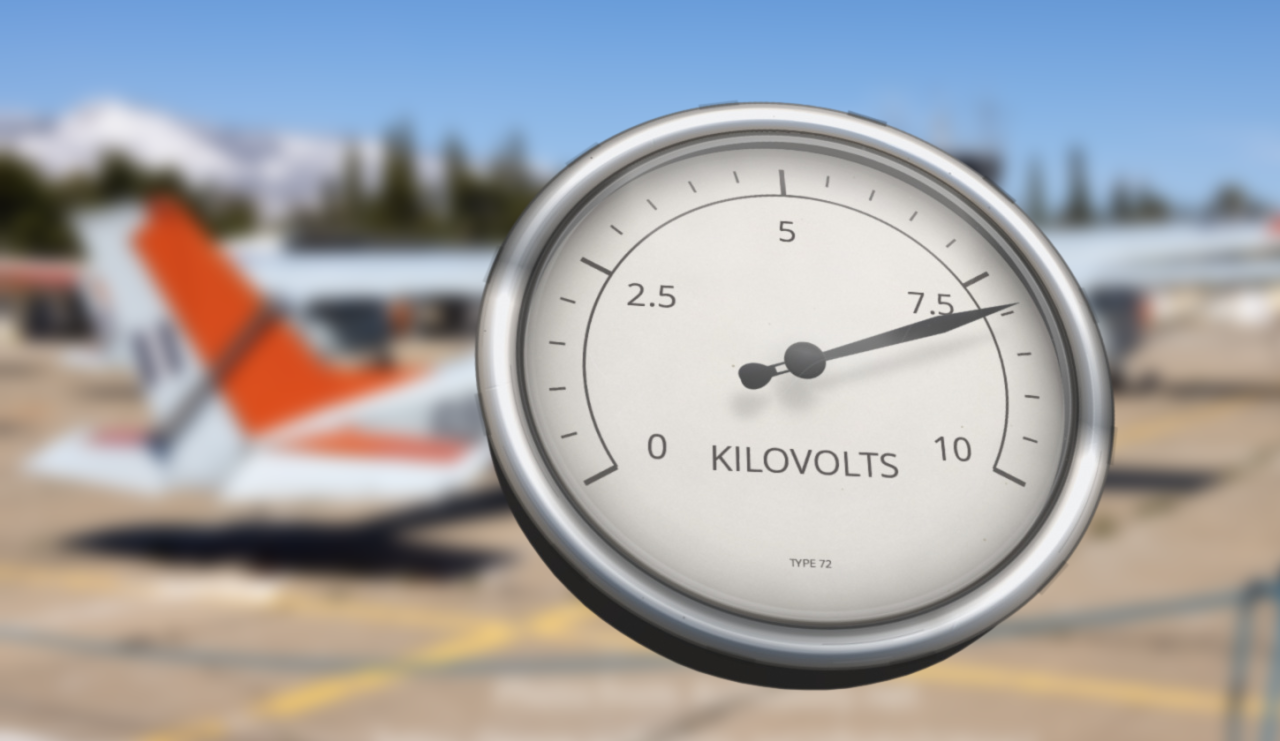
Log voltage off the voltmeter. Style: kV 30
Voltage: kV 8
